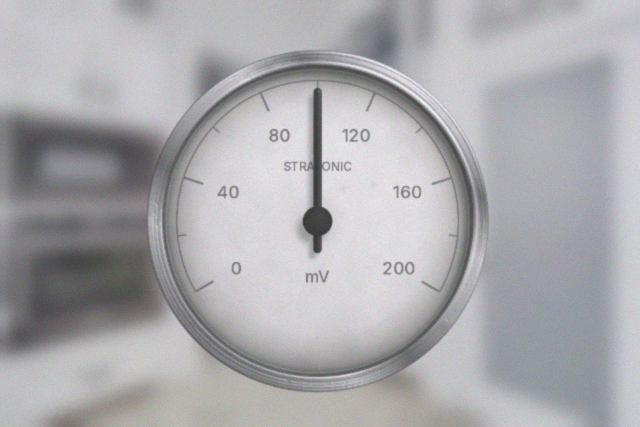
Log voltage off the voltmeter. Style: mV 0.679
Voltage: mV 100
